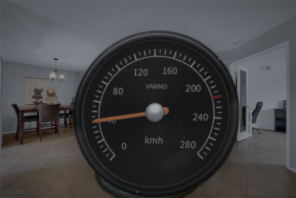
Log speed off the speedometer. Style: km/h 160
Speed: km/h 40
